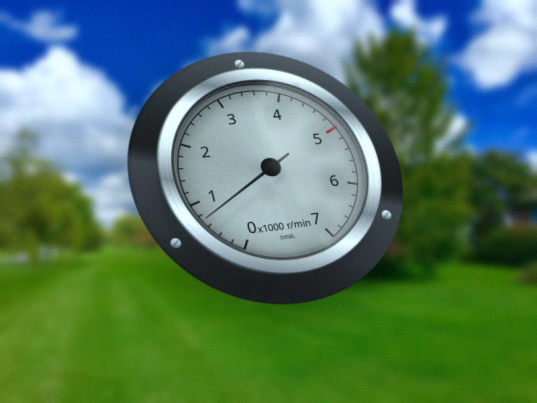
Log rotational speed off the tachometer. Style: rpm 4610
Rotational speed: rpm 700
